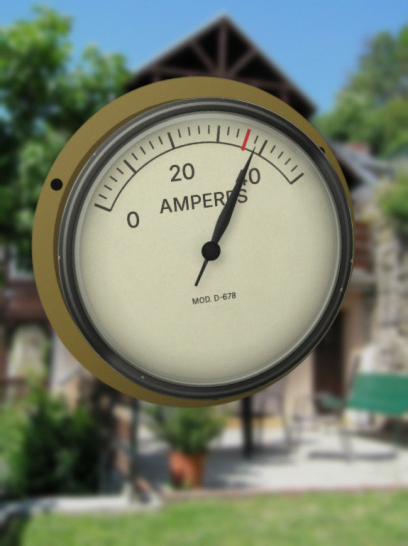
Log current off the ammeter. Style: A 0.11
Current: A 38
